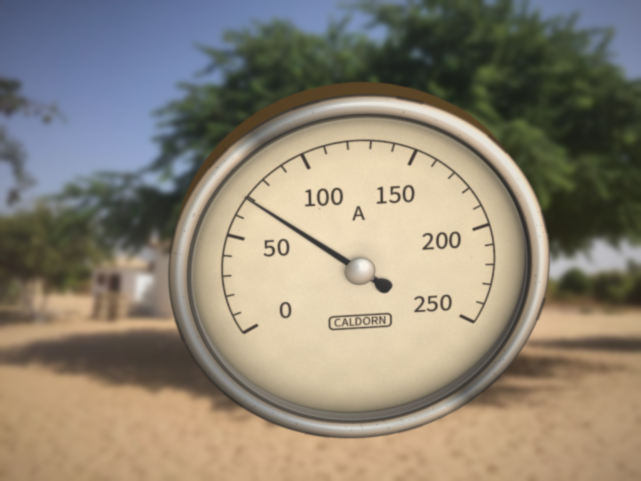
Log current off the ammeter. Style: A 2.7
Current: A 70
